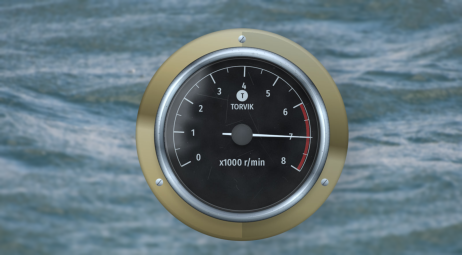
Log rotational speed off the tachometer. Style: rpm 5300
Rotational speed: rpm 7000
